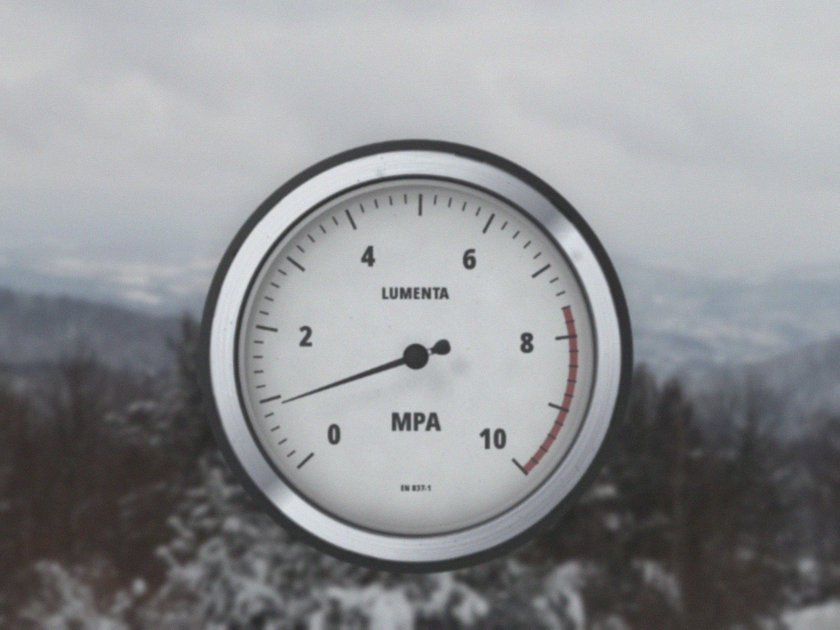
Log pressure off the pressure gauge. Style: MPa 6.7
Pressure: MPa 0.9
